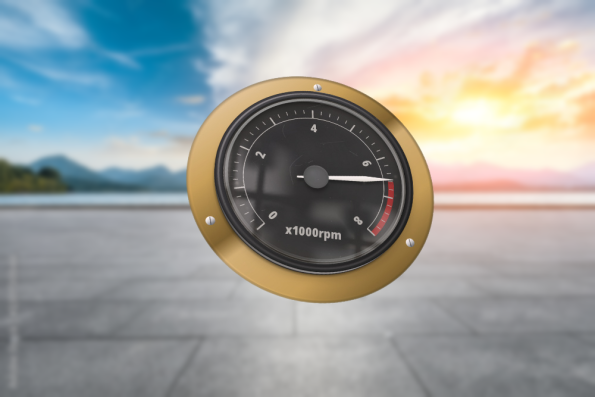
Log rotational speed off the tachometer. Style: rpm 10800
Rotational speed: rpm 6600
